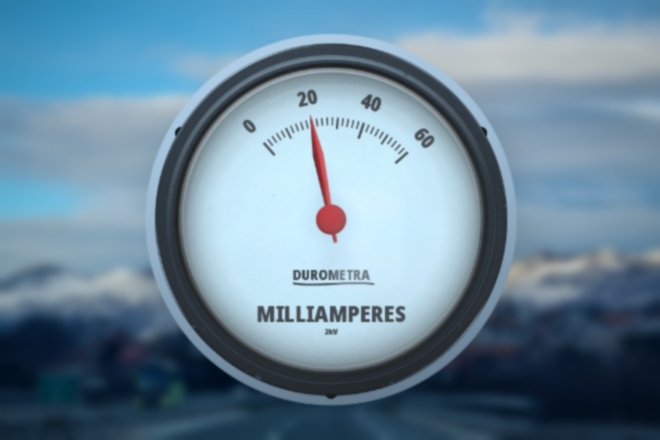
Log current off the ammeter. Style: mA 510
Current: mA 20
